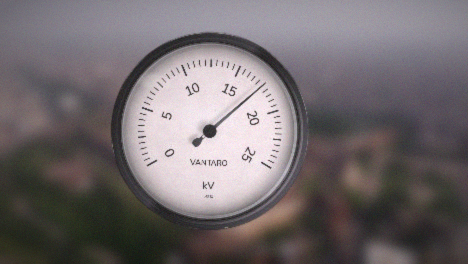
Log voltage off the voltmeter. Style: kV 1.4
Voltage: kV 17.5
